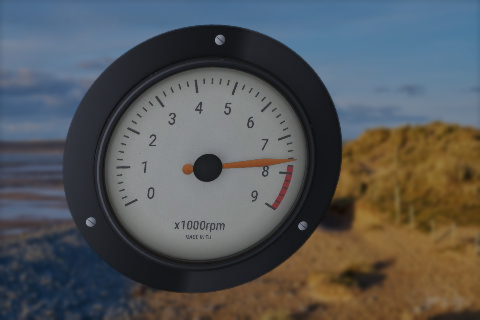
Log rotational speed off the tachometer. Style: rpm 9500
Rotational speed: rpm 7600
